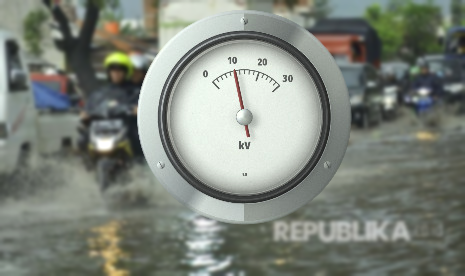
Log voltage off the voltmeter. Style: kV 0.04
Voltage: kV 10
